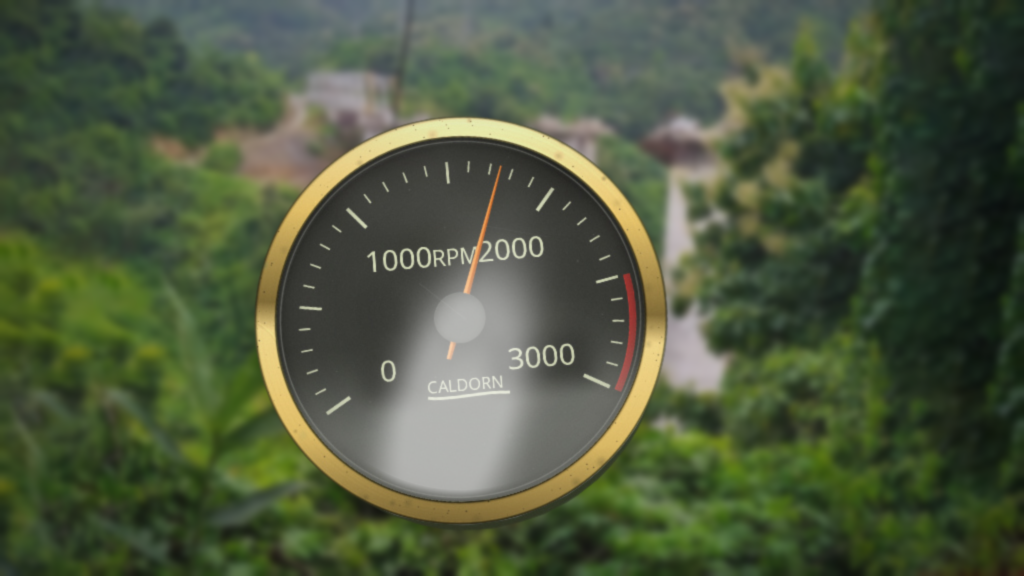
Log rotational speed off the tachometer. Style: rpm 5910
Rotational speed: rpm 1750
